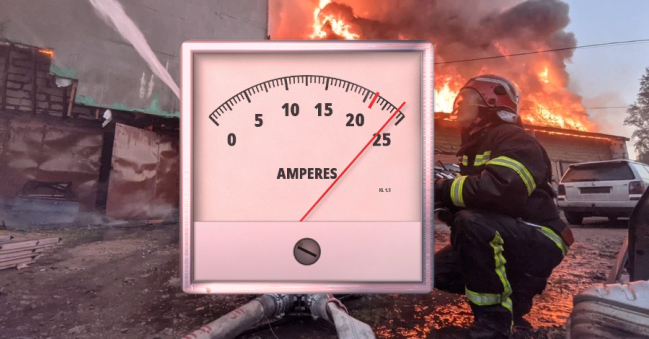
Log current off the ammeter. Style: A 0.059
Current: A 24
